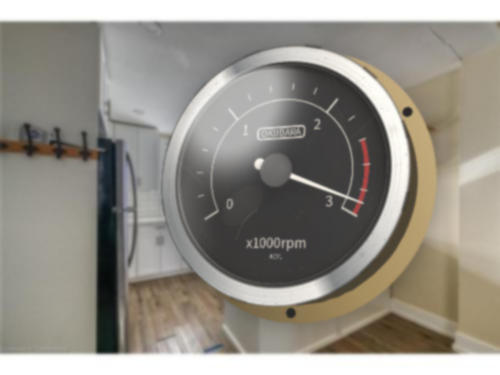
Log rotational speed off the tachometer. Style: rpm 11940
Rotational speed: rpm 2900
